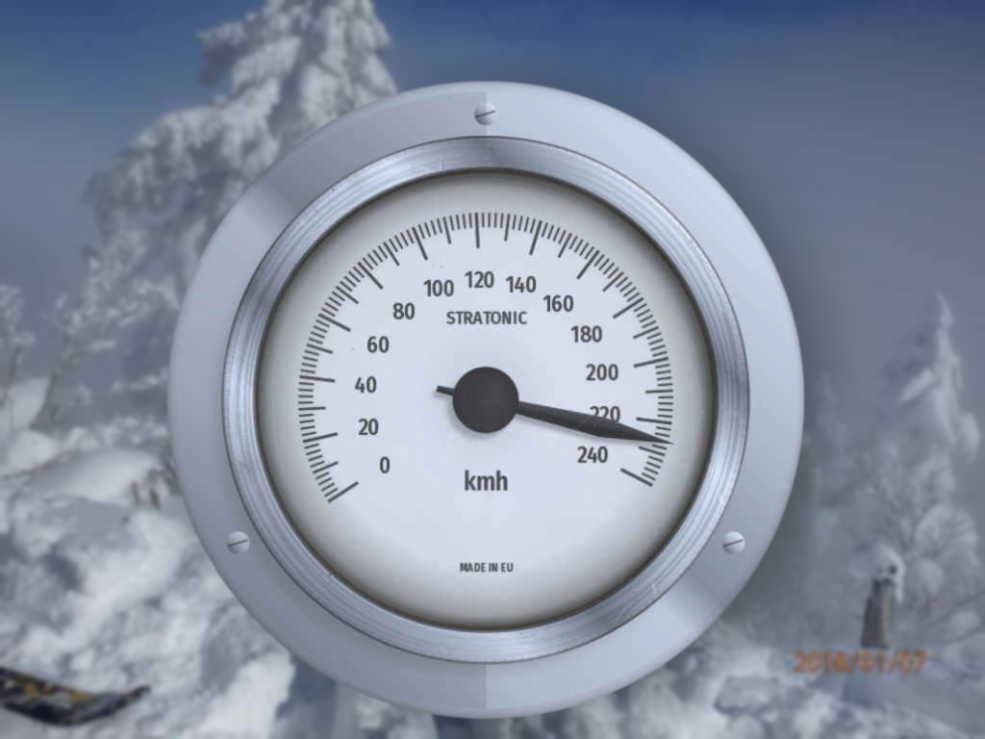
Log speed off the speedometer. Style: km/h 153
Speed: km/h 226
